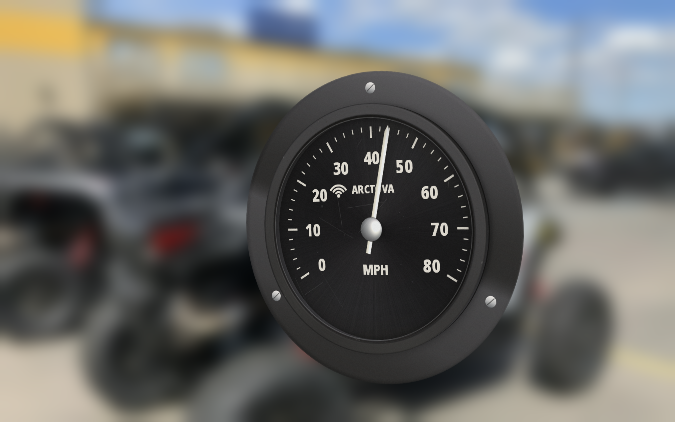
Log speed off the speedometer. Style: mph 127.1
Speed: mph 44
